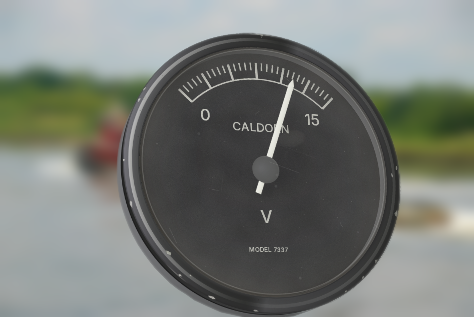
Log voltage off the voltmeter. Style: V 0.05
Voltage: V 11
